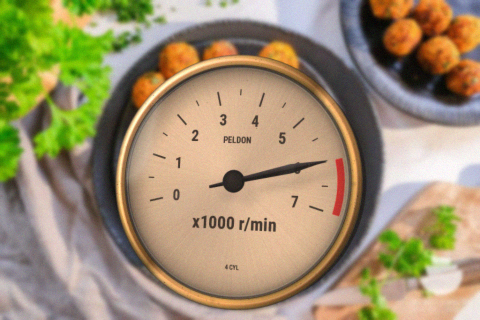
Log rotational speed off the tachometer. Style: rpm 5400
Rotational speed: rpm 6000
